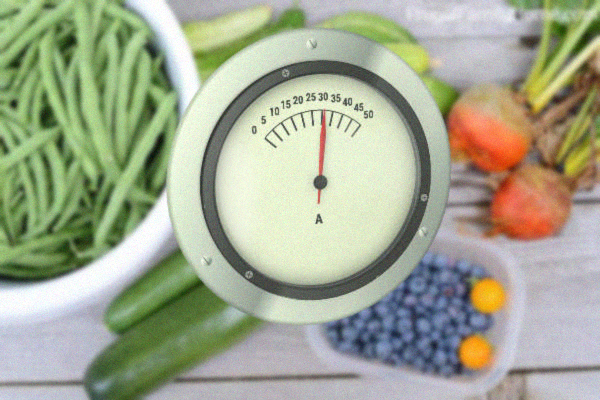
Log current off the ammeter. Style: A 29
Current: A 30
